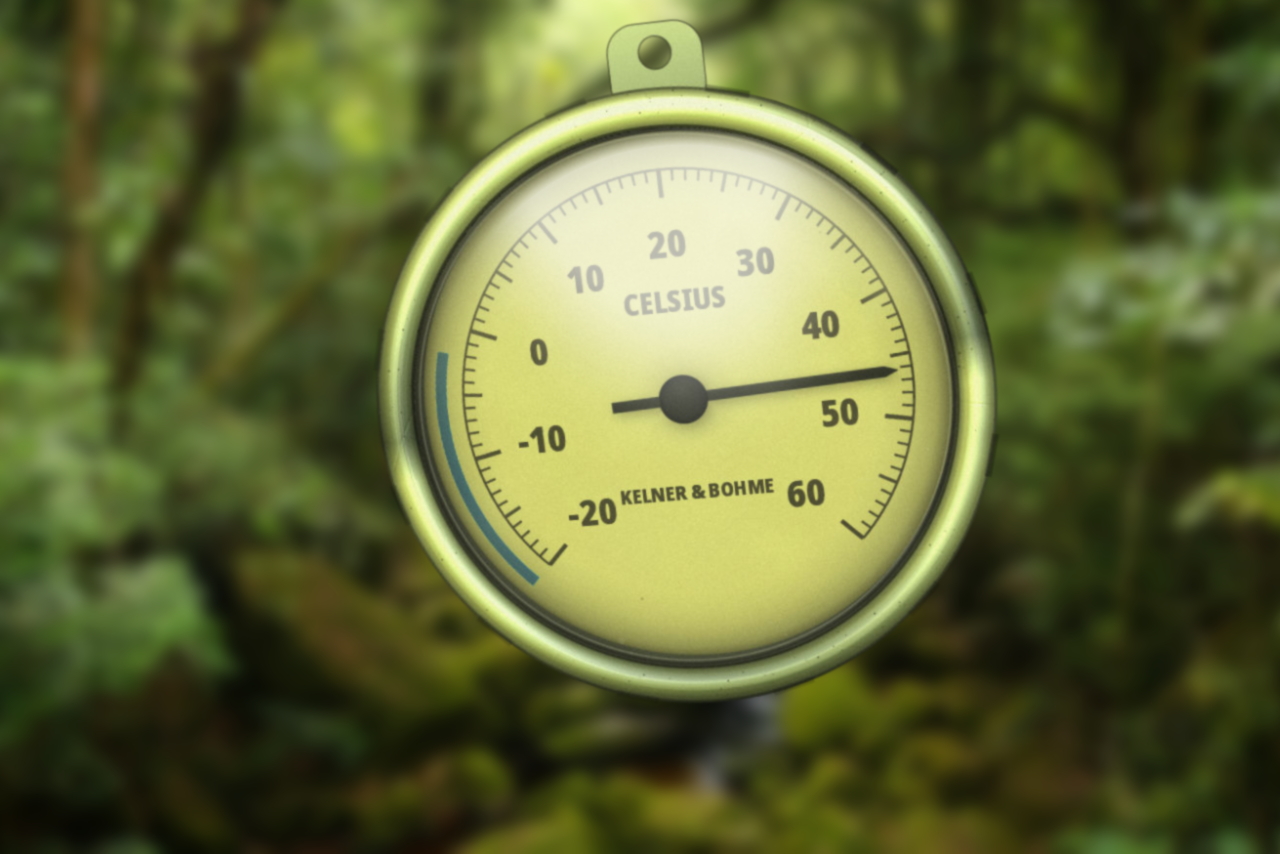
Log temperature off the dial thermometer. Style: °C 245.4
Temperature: °C 46
